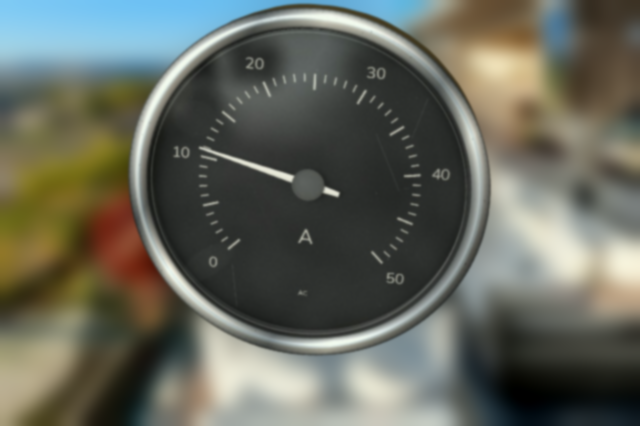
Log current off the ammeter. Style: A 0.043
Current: A 11
